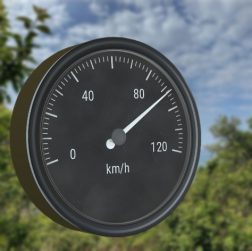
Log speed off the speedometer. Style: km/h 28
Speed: km/h 92
